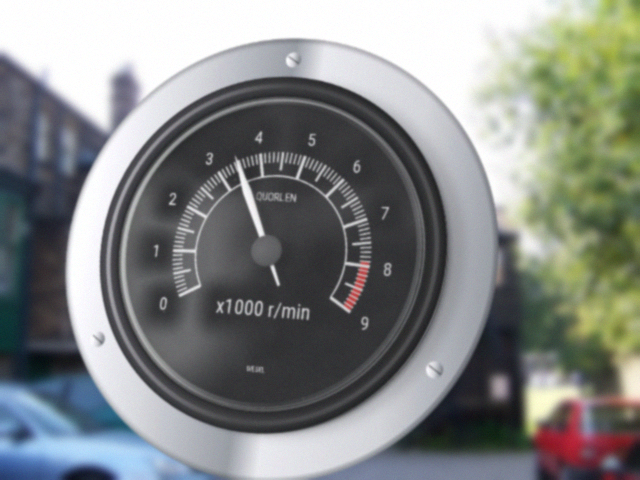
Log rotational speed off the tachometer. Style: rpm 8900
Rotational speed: rpm 3500
